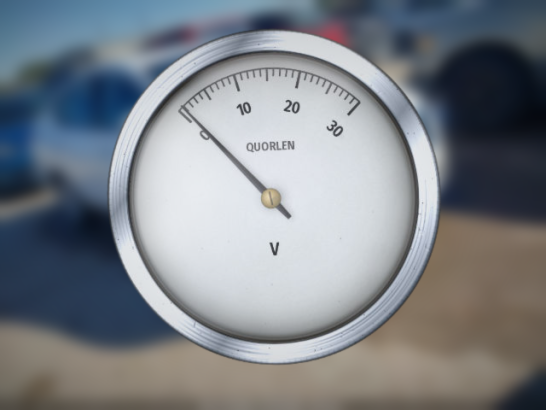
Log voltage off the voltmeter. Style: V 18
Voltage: V 1
